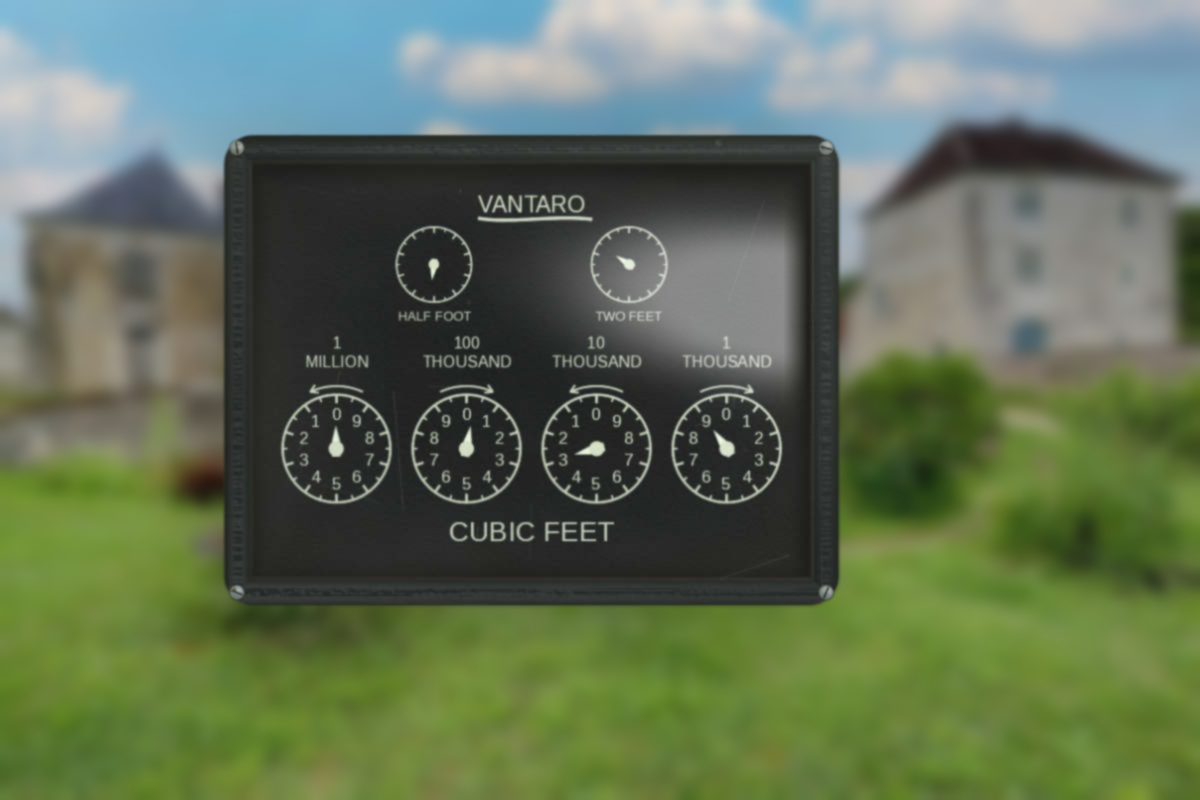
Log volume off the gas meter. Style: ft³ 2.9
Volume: ft³ 2900
